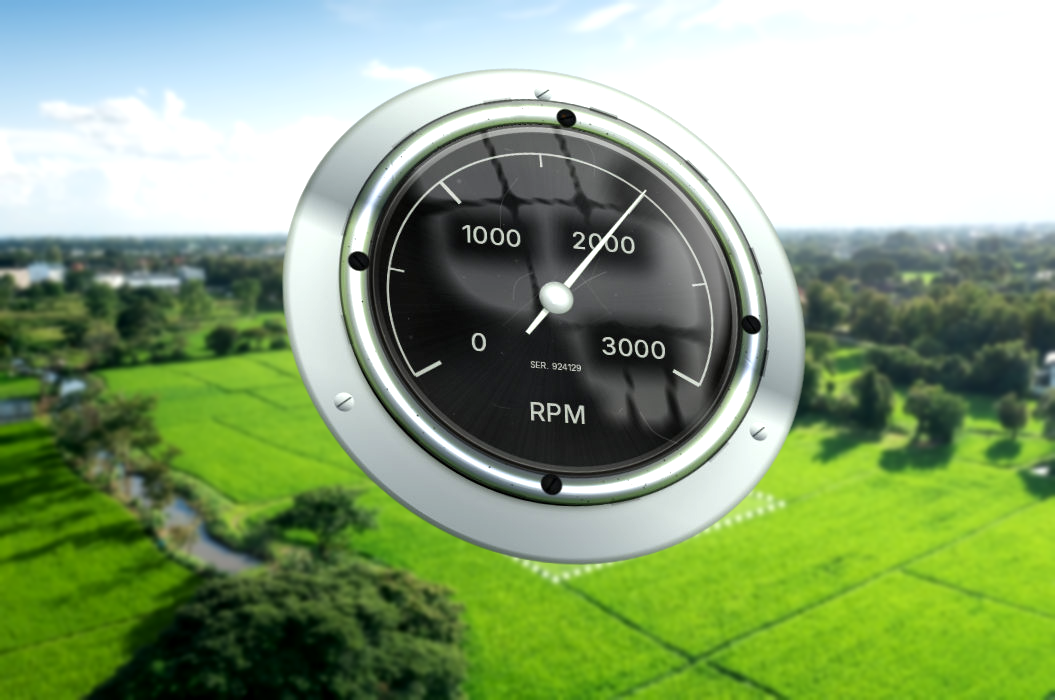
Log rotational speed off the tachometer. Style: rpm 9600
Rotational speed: rpm 2000
